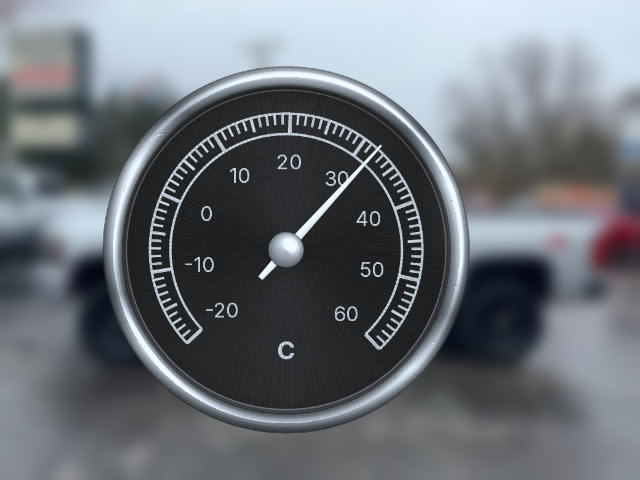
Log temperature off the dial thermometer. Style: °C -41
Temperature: °C 32
